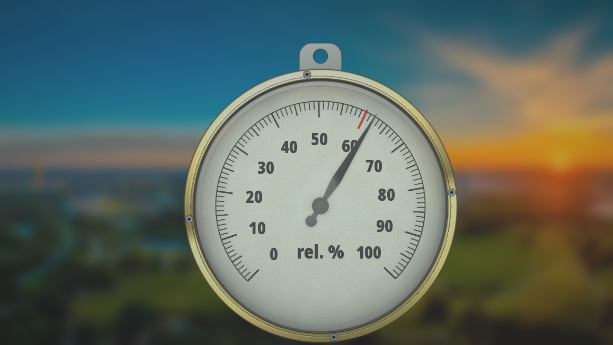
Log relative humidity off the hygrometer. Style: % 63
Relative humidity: % 62
